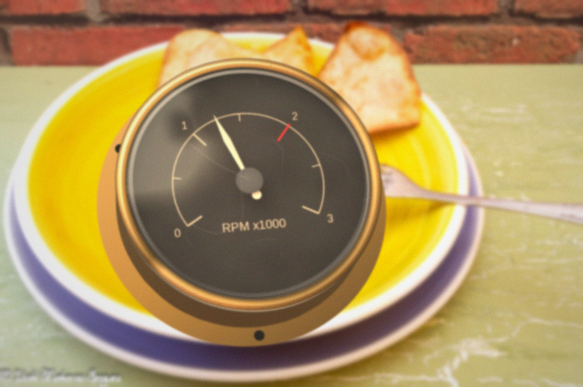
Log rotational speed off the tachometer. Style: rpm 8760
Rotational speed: rpm 1250
